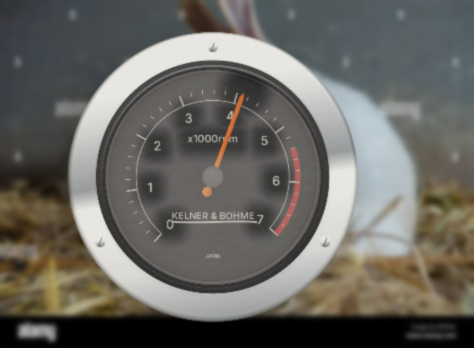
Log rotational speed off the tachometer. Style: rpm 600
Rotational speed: rpm 4100
